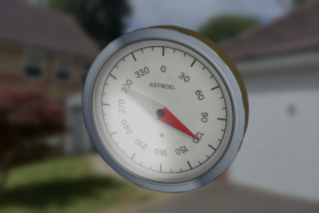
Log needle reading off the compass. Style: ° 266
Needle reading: ° 120
